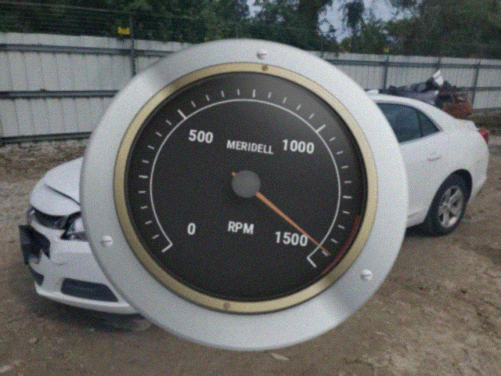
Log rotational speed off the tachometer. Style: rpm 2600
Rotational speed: rpm 1450
